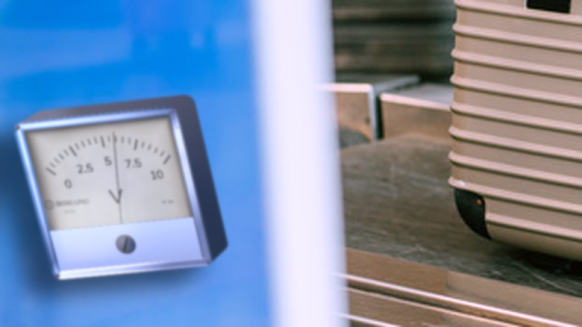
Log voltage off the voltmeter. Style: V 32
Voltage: V 6
